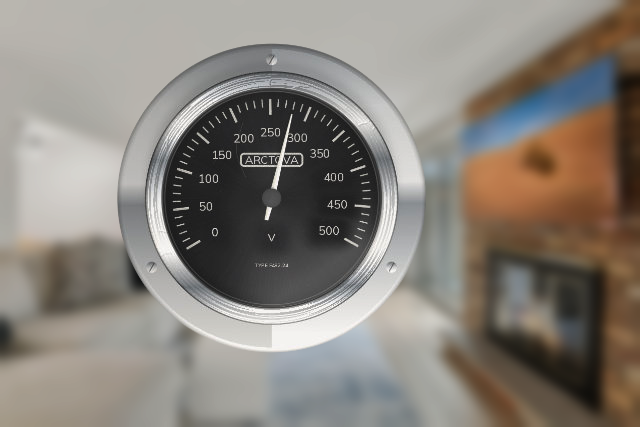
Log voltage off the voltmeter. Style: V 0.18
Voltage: V 280
